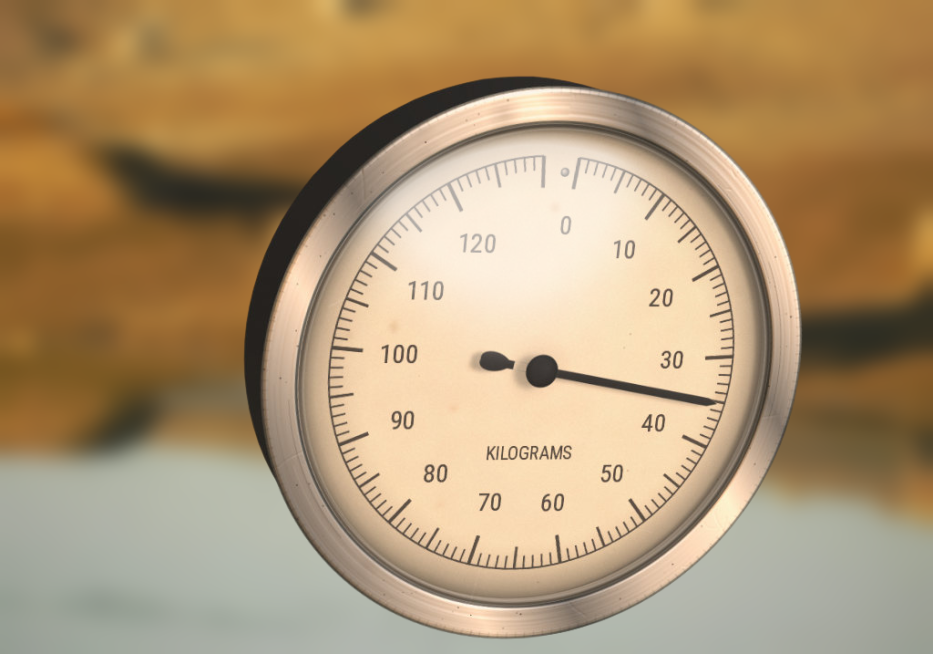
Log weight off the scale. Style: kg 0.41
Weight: kg 35
